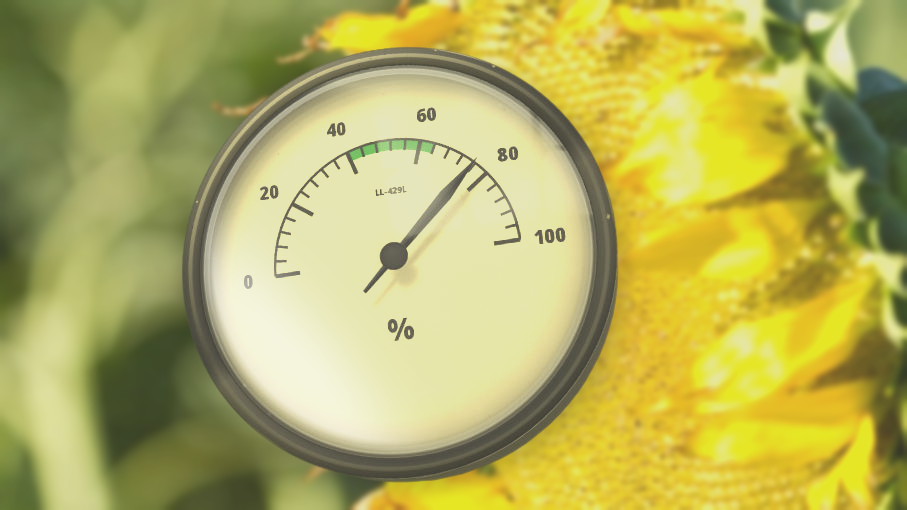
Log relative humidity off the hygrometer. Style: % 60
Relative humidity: % 76
